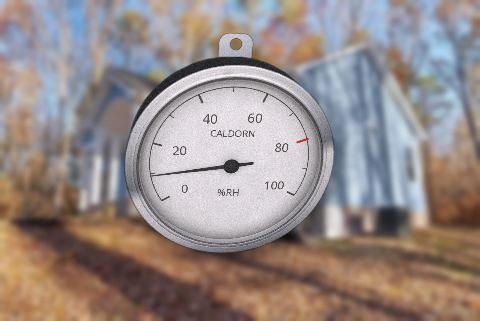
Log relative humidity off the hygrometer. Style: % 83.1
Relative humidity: % 10
